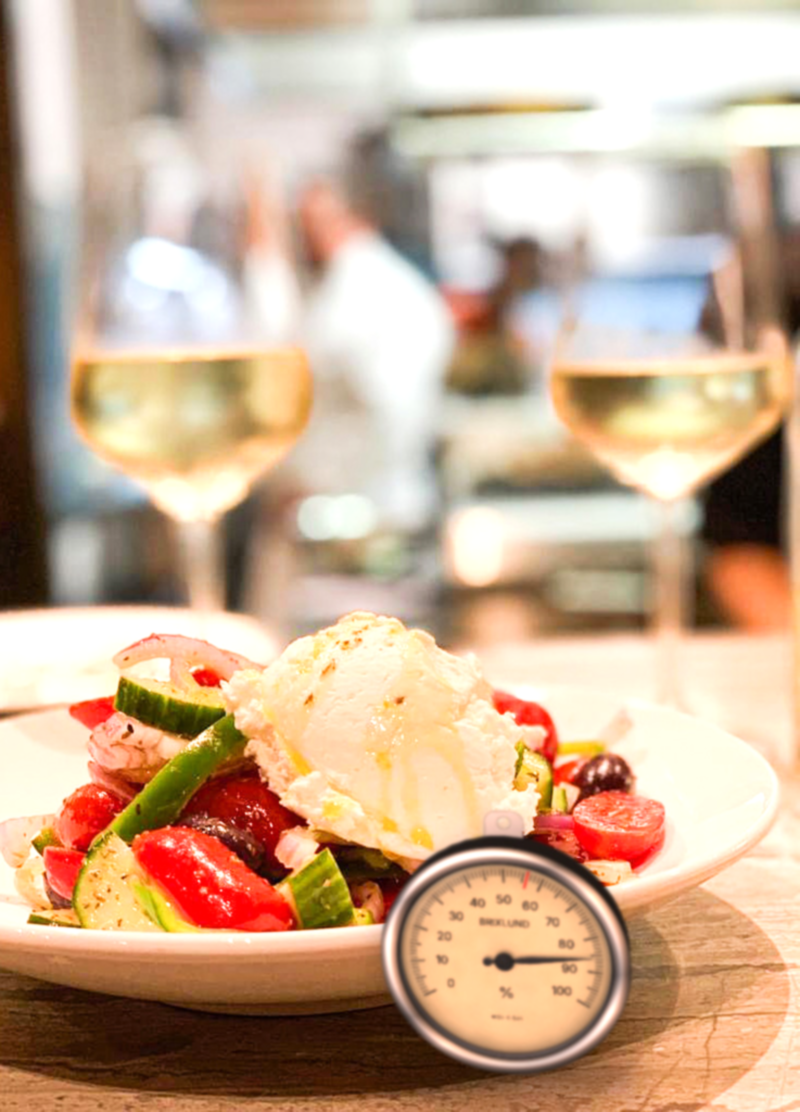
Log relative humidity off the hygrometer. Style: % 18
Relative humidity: % 85
